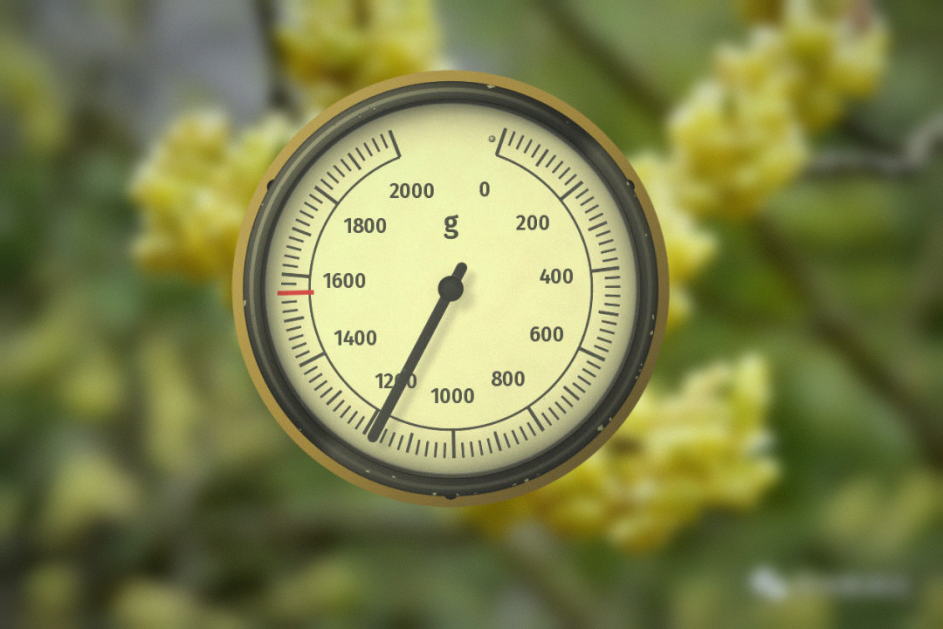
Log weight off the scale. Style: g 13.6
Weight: g 1180
